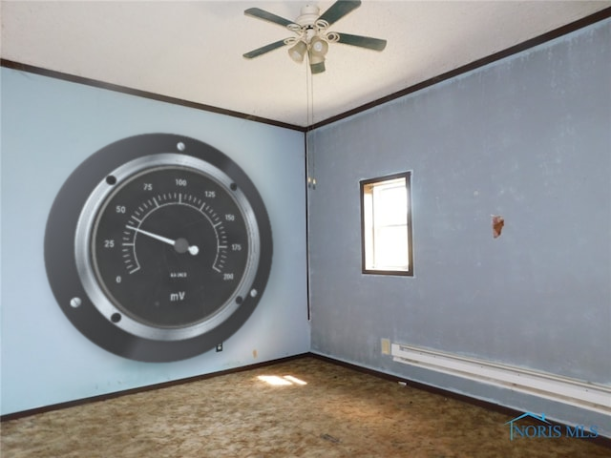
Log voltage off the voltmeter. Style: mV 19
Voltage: mV 40
